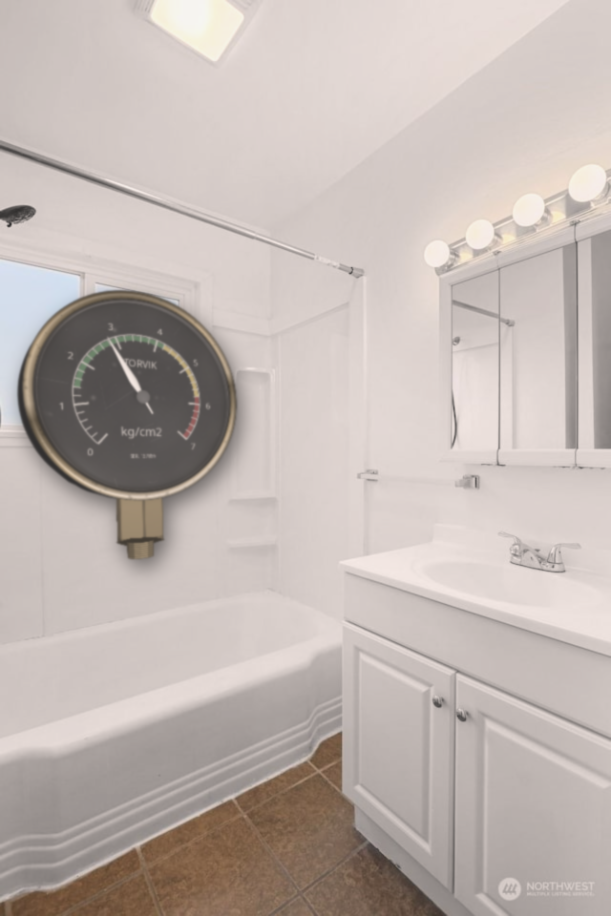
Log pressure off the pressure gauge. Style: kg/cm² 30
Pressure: kg/cm² 2.8
